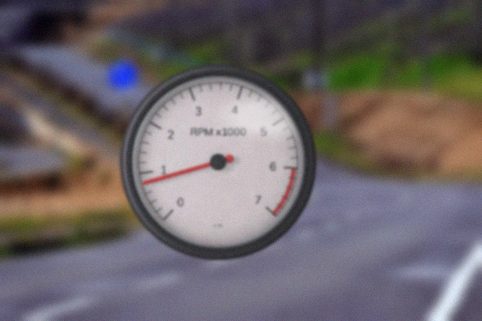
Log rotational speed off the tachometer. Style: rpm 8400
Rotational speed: rpm 800
